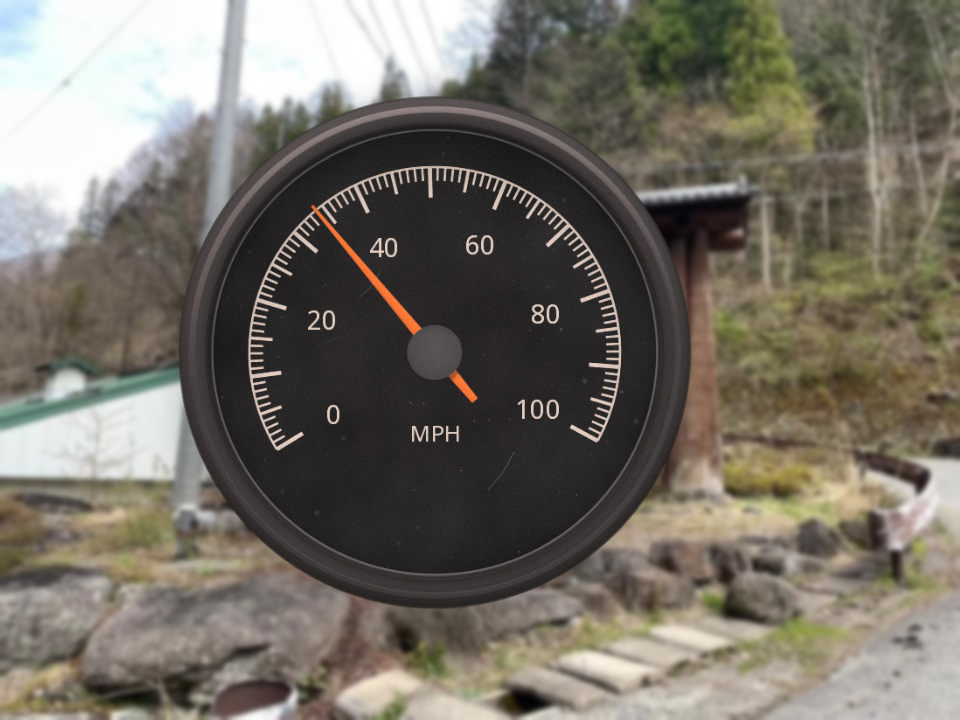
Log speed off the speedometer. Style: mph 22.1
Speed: mph 34
